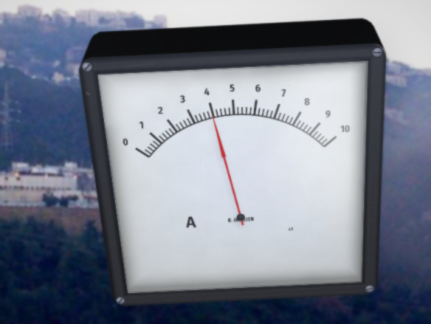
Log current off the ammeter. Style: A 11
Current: A 4
